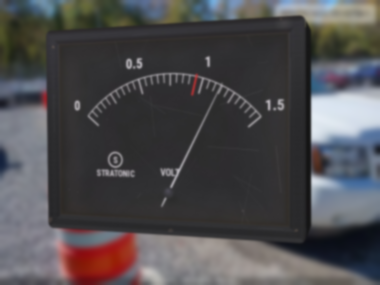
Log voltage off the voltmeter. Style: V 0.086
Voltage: V 1.15
